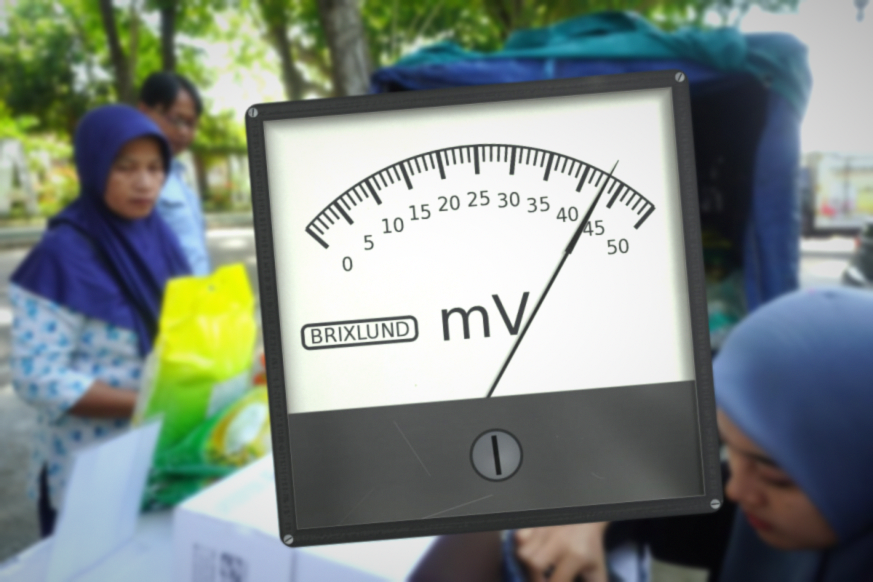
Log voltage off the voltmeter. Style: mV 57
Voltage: mV 43
